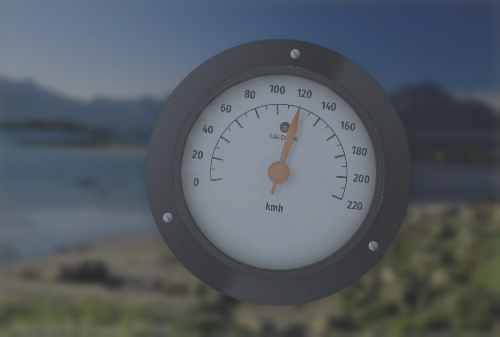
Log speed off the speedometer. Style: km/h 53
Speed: km/h 120
